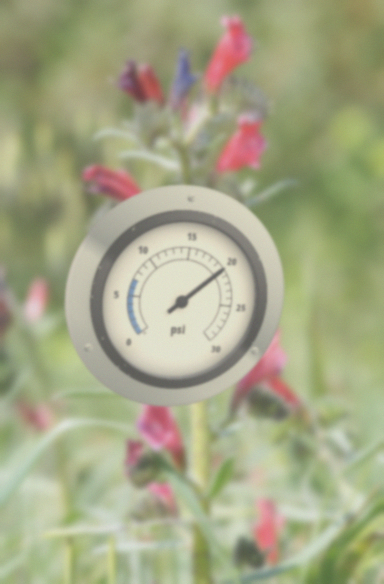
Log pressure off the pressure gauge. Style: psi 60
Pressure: psi 20
